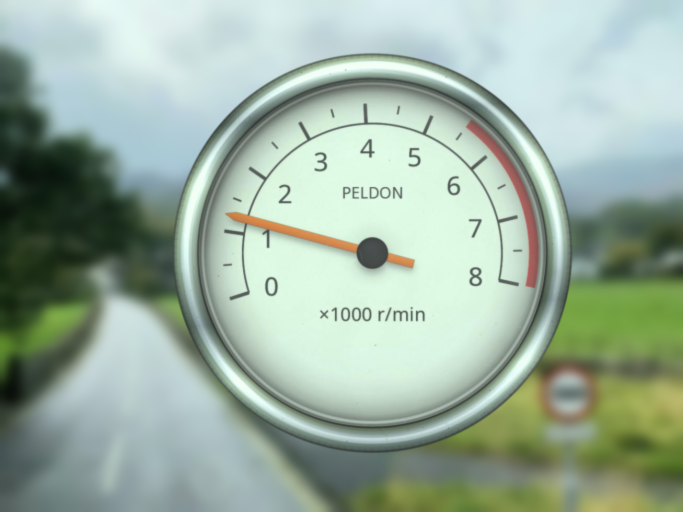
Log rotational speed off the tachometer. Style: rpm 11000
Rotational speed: rpm 1250
